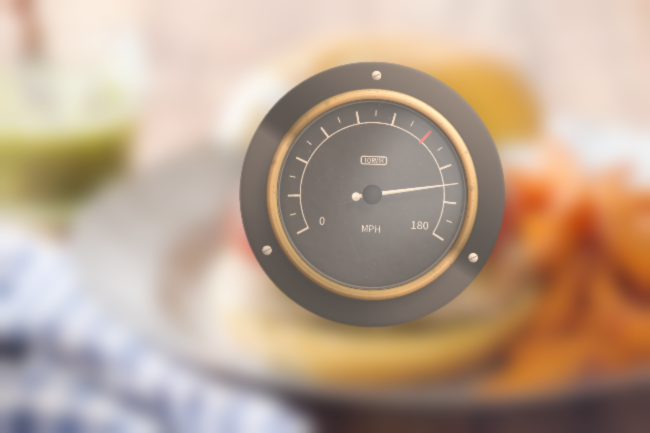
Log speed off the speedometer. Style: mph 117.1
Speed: mph 150
